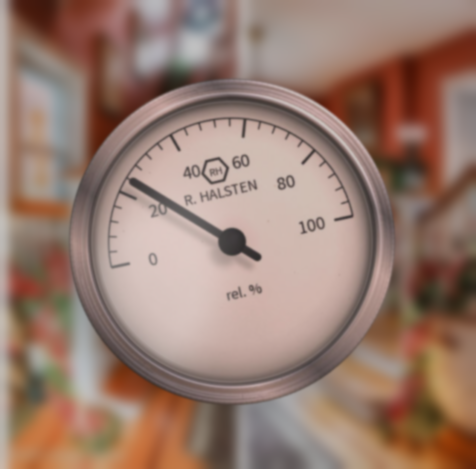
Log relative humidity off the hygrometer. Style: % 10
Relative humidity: % 24
